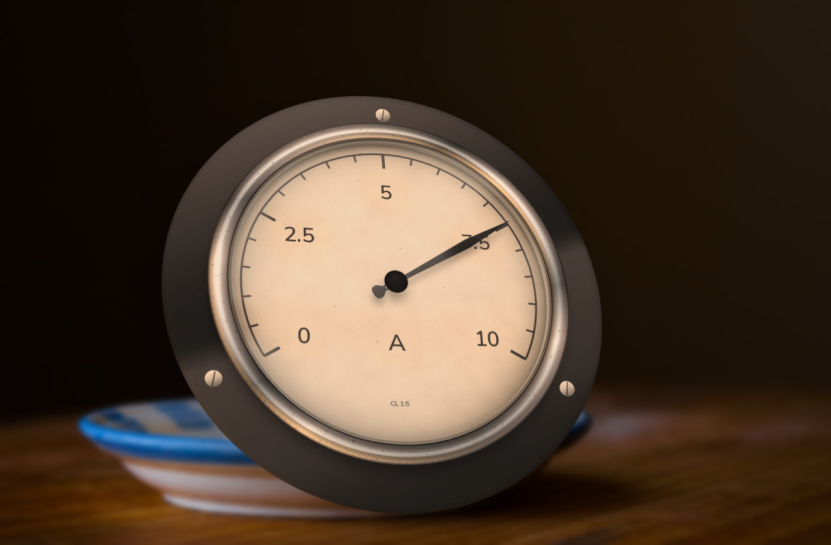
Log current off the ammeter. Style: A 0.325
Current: A 7.5
